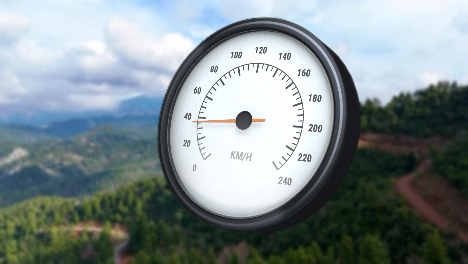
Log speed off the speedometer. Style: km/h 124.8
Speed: km/h 35
